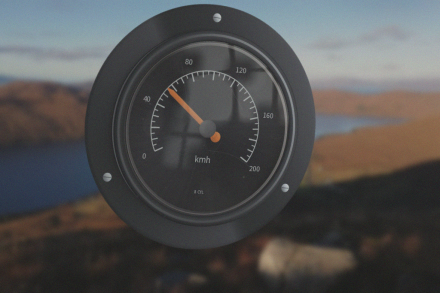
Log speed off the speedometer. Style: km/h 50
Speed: km/h 55
